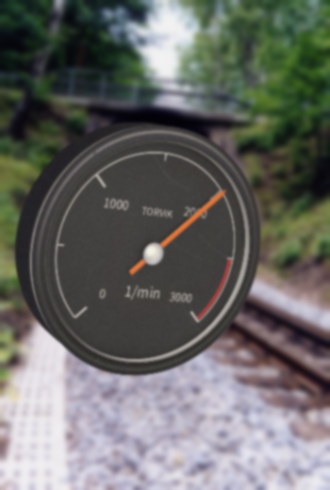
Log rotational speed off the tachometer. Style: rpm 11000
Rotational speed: rpm 2000
